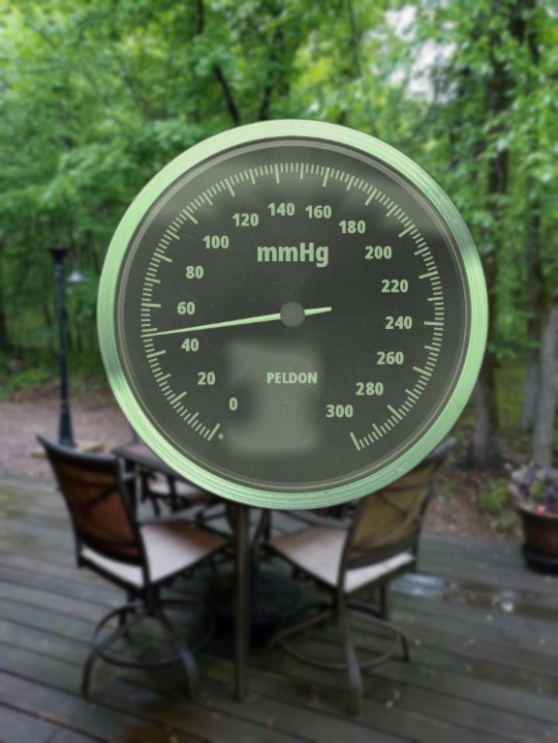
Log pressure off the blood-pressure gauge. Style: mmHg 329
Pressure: mmHg 48
